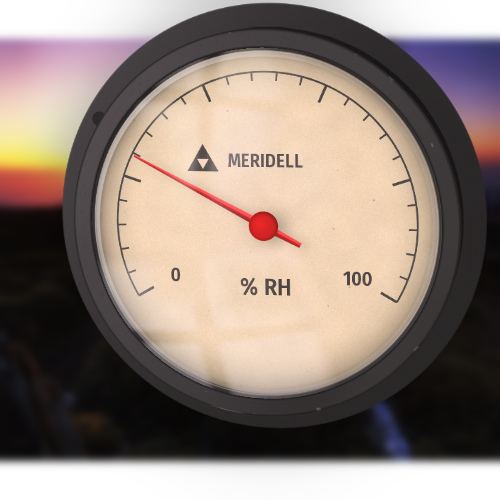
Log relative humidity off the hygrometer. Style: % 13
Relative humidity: % 24
